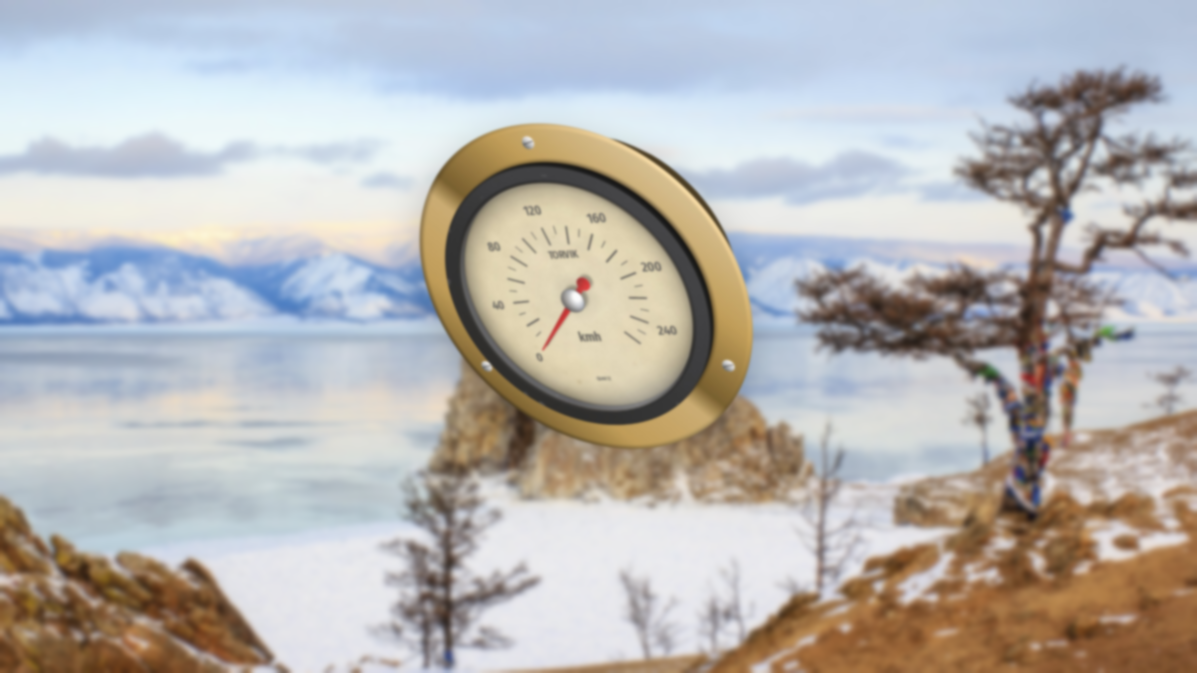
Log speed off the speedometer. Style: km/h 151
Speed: km/h 0
